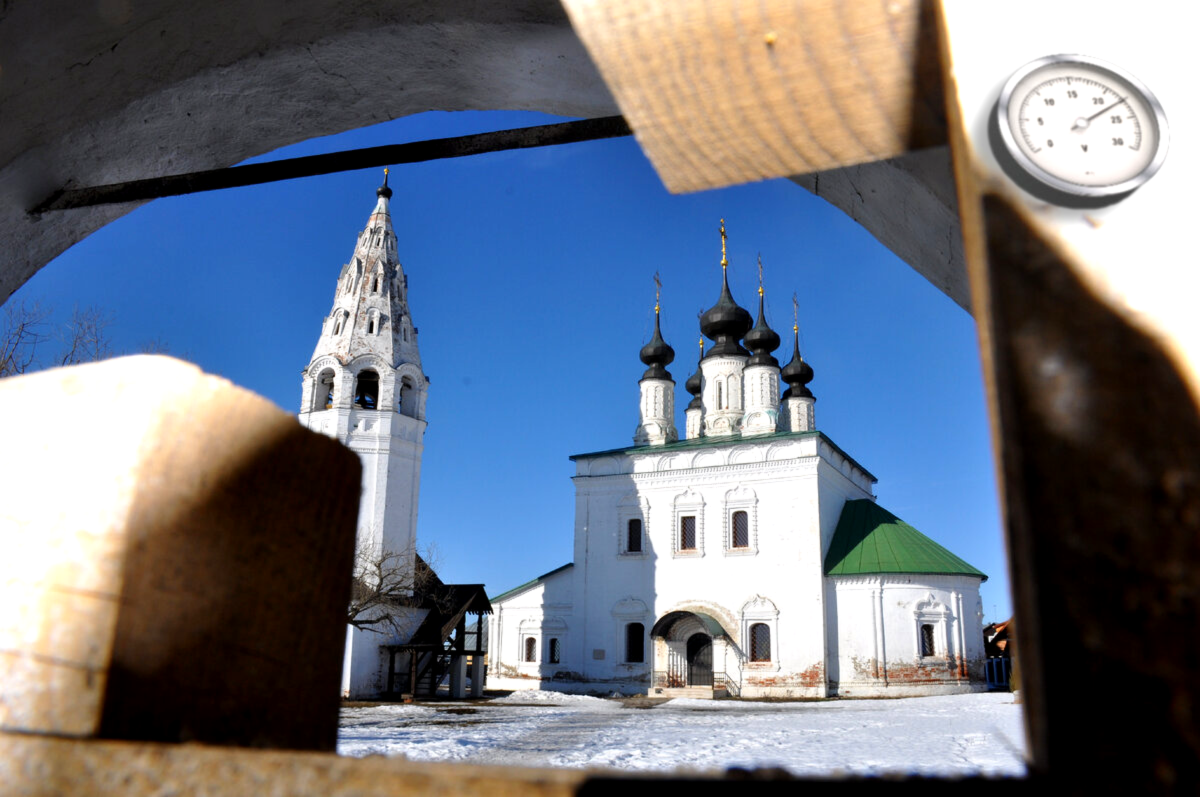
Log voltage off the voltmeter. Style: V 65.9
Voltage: V 22.5
